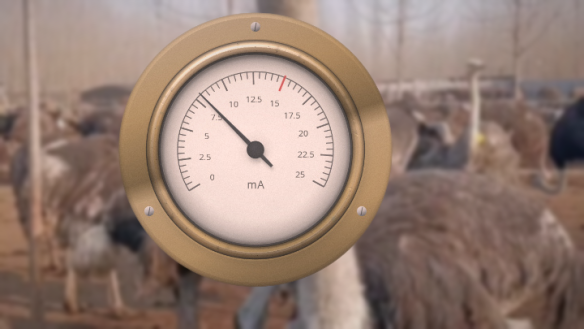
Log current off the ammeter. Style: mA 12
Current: mA 8
